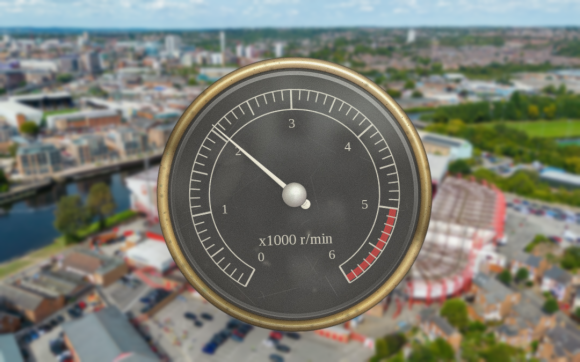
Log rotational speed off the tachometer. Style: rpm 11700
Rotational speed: rpm 2050
